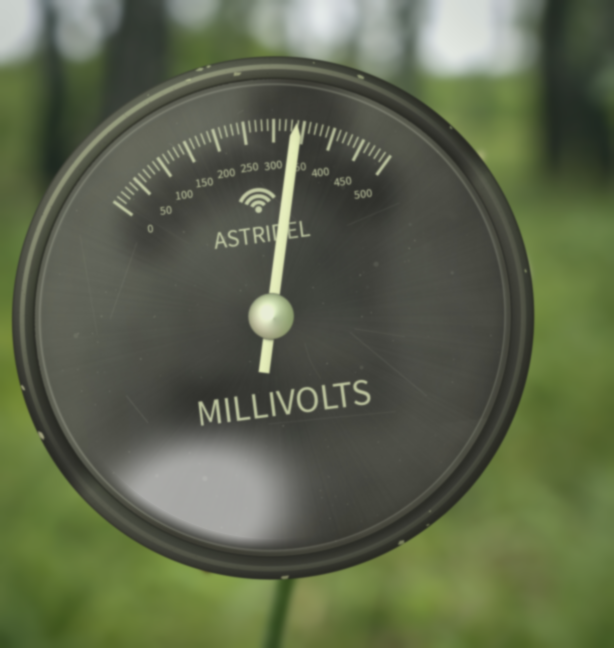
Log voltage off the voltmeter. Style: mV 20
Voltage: mV 340
